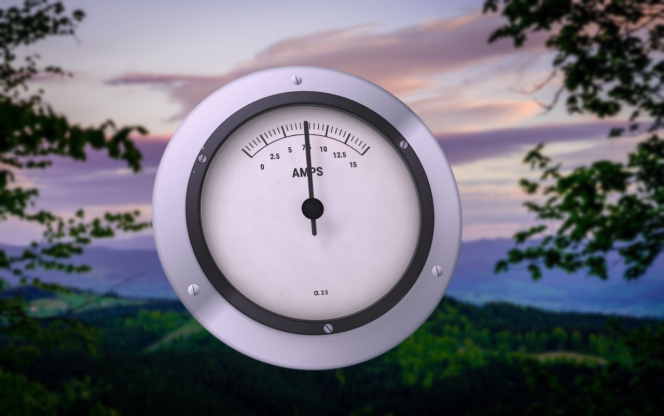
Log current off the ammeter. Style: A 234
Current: A 7.5
